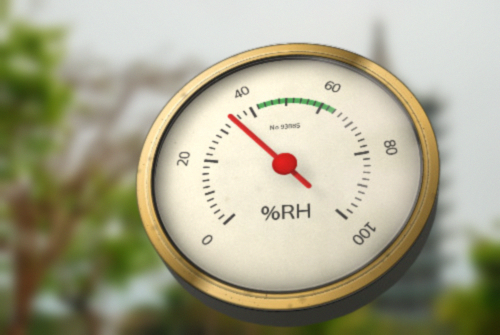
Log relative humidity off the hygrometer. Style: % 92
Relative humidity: % 34
